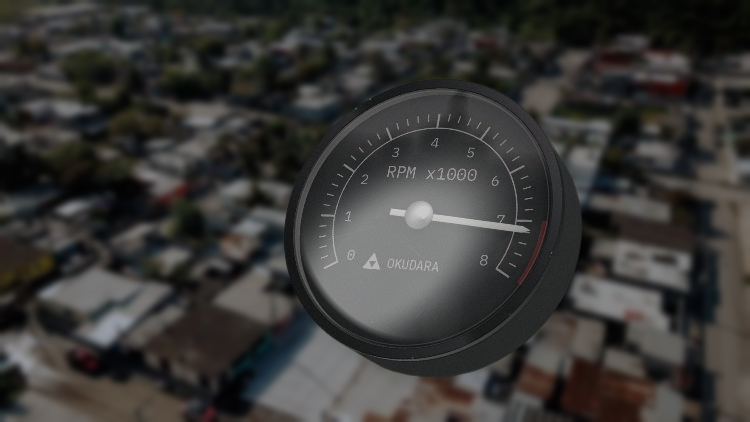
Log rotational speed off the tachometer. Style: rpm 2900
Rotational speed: rpm 7200
